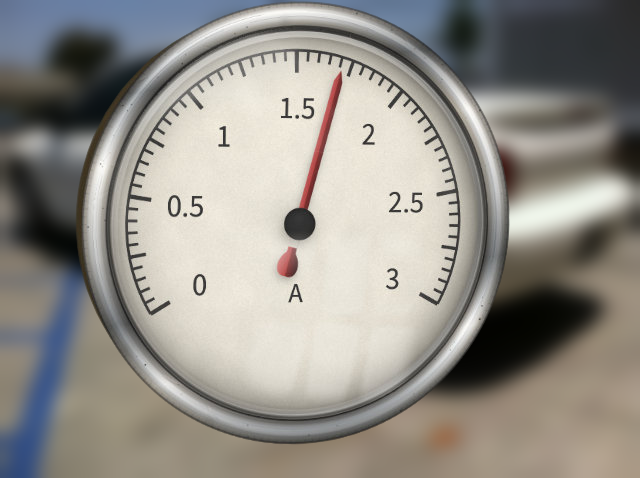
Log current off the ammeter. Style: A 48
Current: A 1.7
